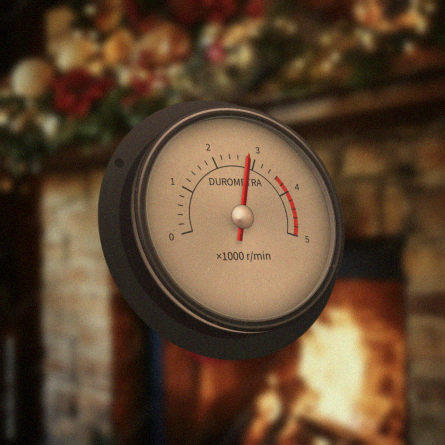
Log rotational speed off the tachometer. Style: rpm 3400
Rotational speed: rpm 2800
